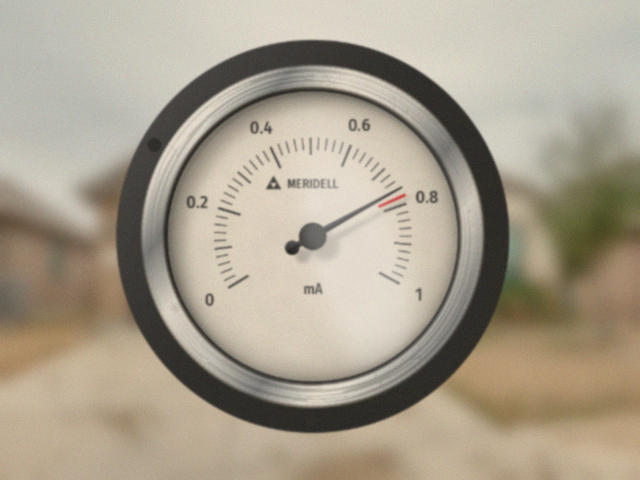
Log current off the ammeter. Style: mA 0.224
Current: mA 0.76
